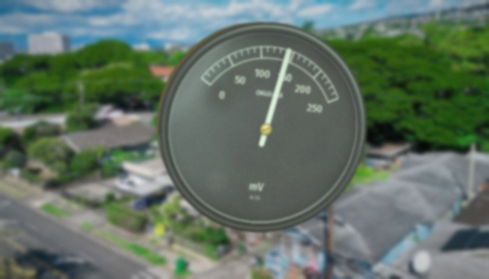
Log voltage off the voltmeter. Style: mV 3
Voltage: mV 140
